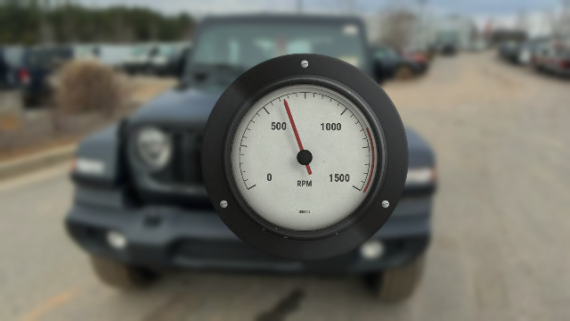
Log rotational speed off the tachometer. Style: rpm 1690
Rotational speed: rpm 625
